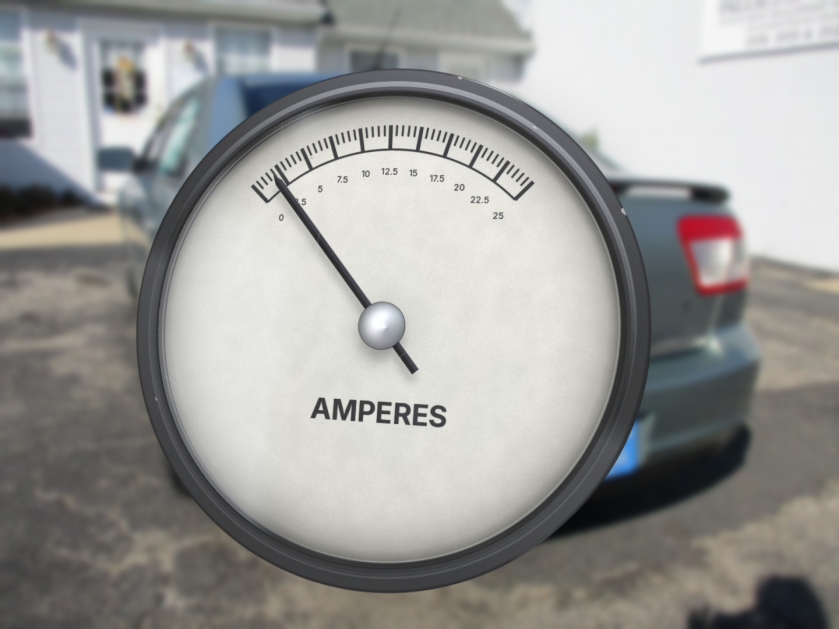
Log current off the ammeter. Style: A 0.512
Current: A 2
